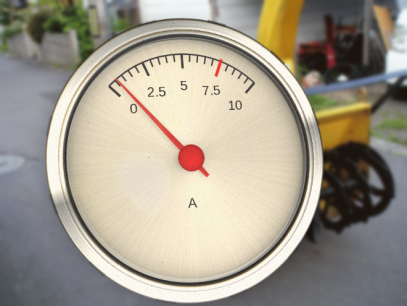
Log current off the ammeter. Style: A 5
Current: A 0.5
